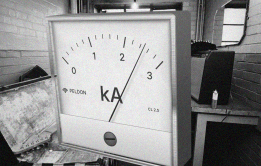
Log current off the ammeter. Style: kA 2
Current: kA 2.5
